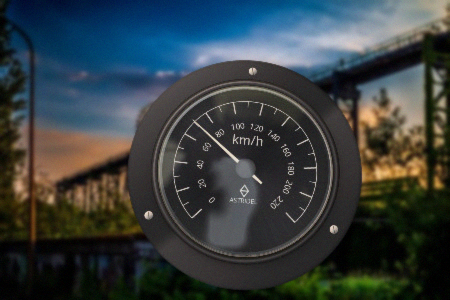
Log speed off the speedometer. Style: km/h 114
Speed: km/h 70
